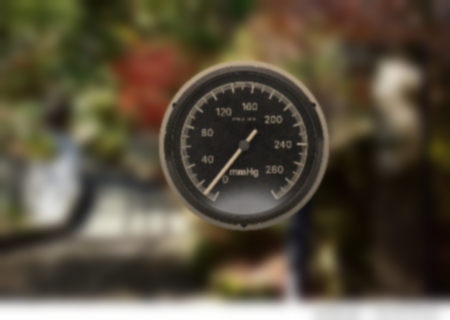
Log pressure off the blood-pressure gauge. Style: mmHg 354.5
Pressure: mmHg 10
